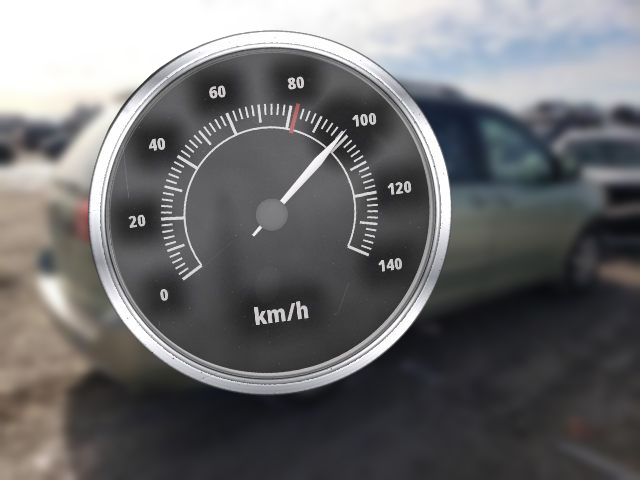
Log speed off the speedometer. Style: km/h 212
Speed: km/h 98
